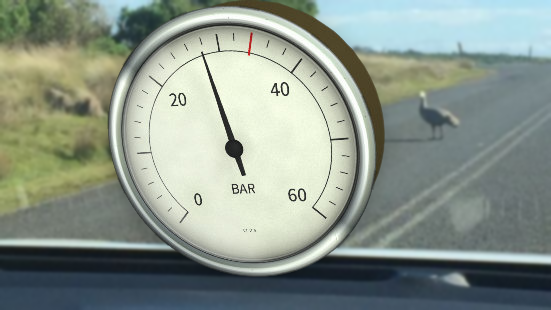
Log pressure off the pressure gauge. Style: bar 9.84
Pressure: bar 28
